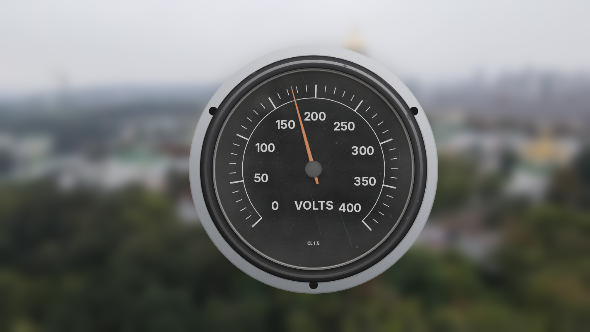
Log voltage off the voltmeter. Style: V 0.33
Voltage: V 175
